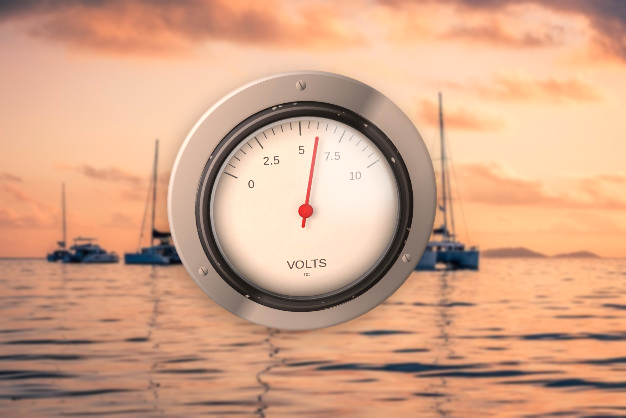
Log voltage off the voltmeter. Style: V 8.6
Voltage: V 6
